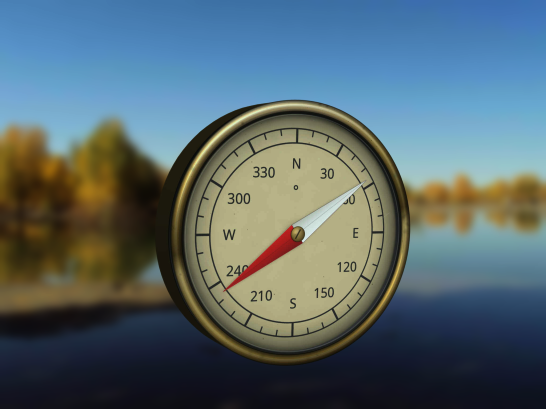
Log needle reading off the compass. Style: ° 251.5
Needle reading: ° 235
